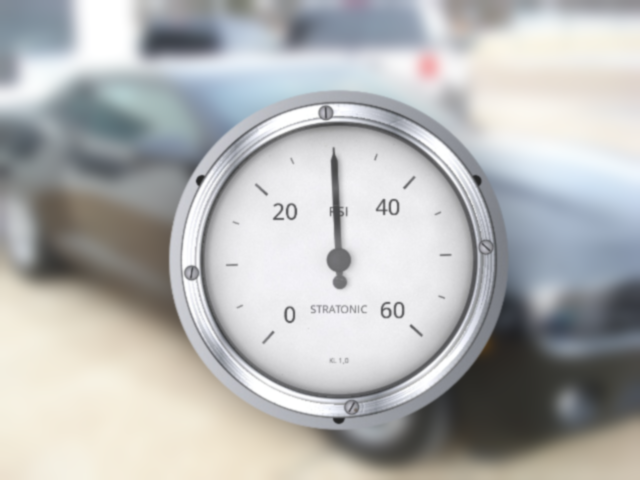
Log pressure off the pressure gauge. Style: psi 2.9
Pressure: psi 30
